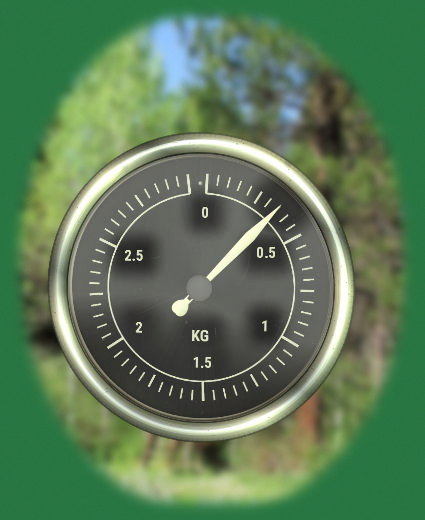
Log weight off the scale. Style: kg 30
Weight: kg 0.35
